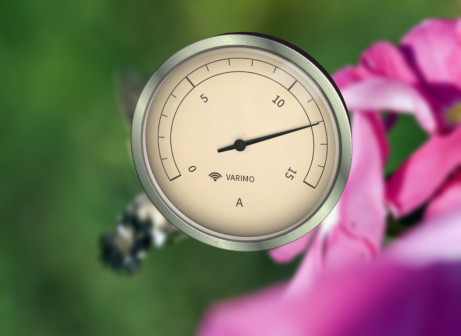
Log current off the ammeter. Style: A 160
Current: A 12
